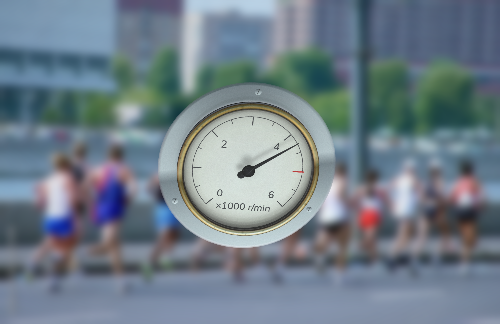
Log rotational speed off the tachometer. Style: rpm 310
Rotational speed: rpm 4250
